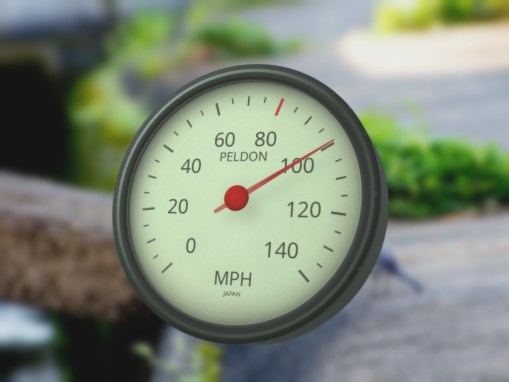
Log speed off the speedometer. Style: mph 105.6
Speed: mph 100
